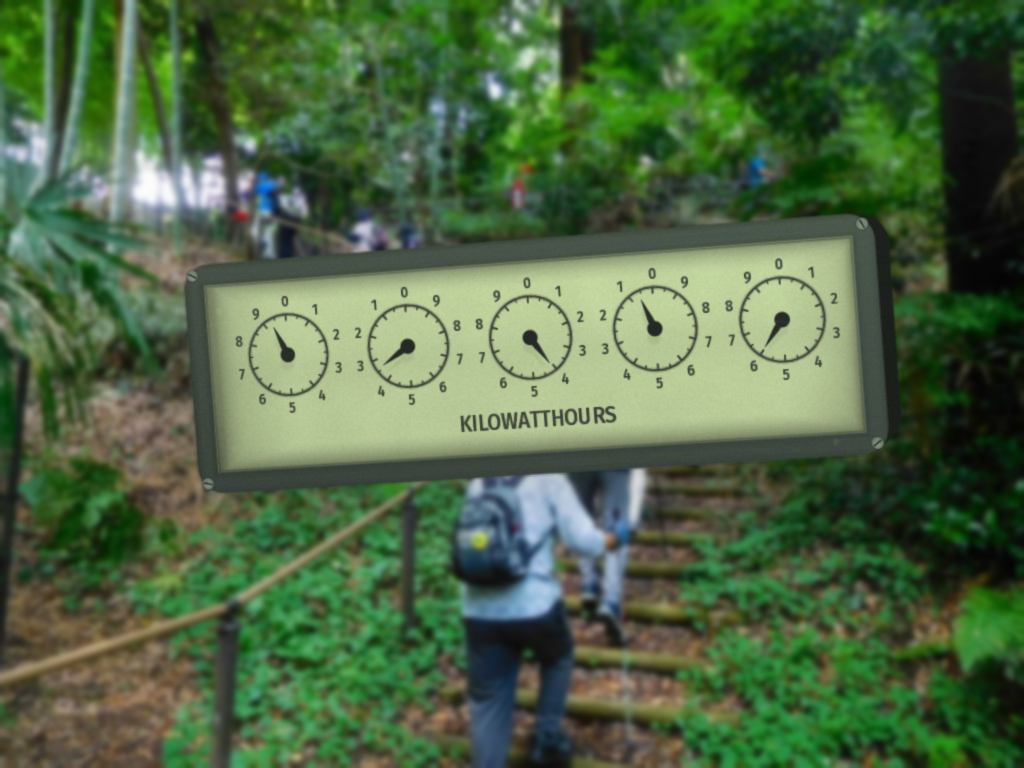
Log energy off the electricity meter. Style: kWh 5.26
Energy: kWh 93406
